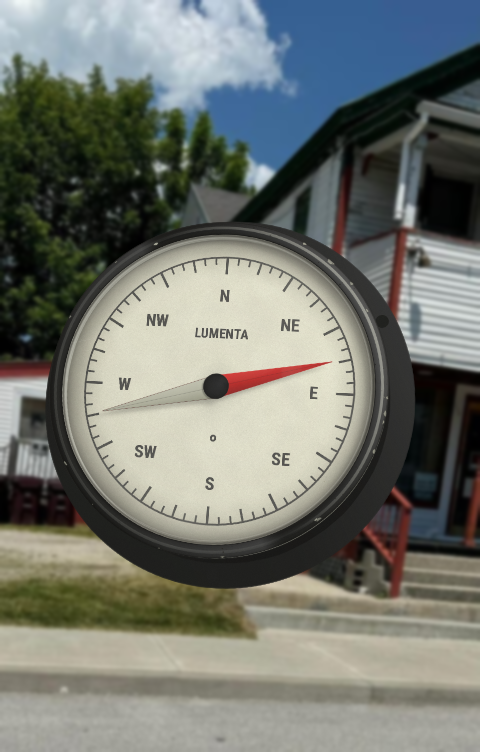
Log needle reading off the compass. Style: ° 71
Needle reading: ° 75
